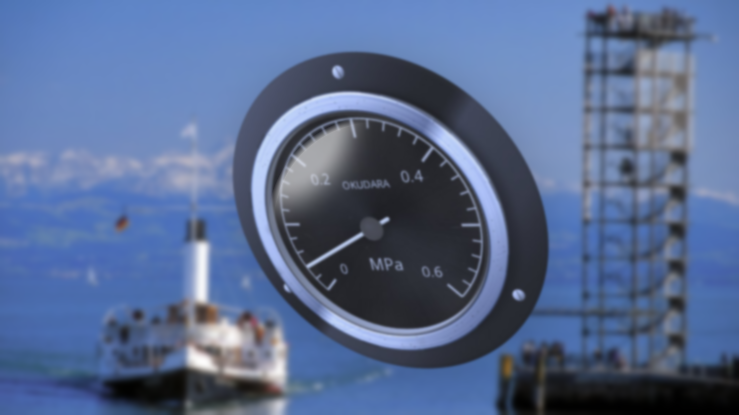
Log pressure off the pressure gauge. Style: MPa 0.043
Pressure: MPa 0.04
